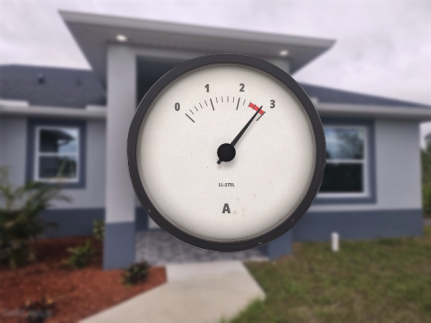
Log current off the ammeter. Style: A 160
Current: A 2.8
